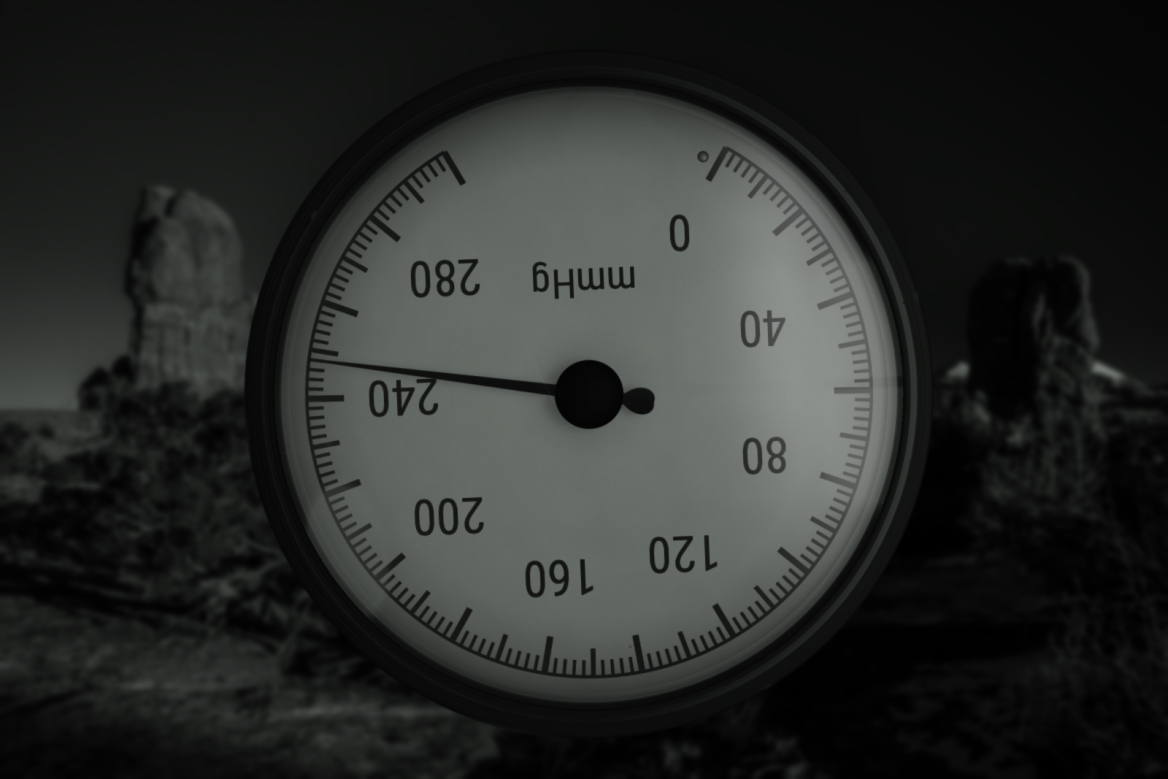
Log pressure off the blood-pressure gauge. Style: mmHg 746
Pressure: mmHg 248
